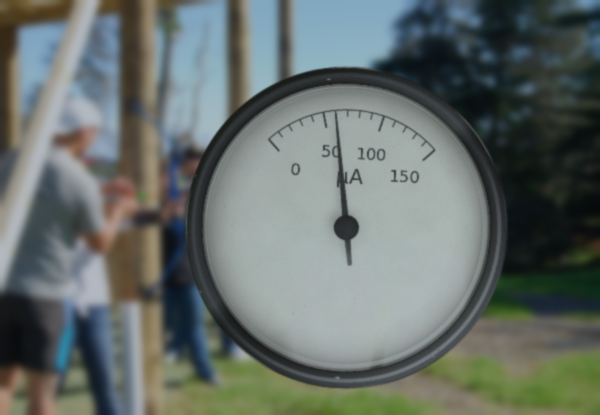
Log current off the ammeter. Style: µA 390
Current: µA 60
